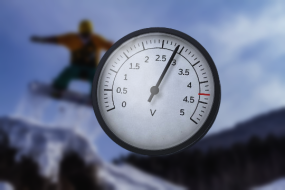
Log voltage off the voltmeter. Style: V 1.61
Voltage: V 2.9
